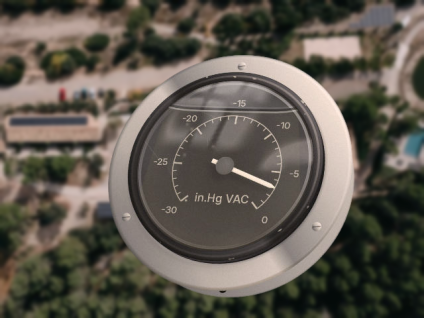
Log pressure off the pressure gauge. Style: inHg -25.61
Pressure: inHg -3
